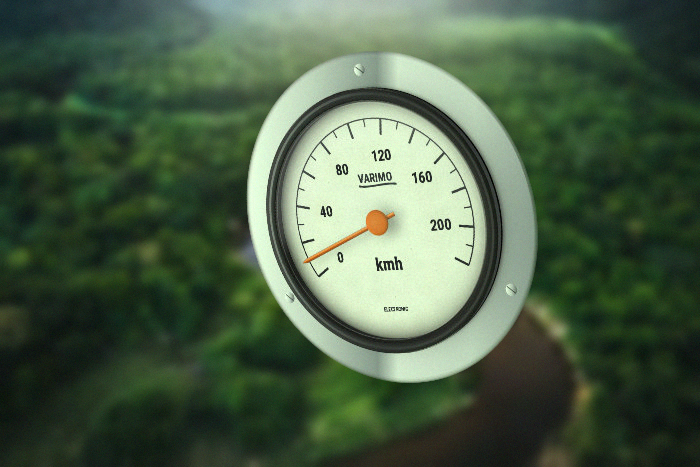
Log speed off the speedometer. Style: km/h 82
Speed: km/h 10
